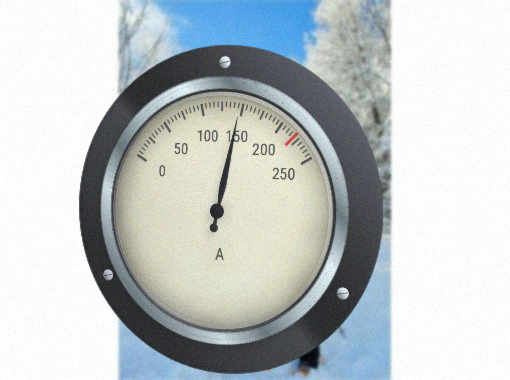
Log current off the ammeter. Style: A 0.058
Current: A 150
